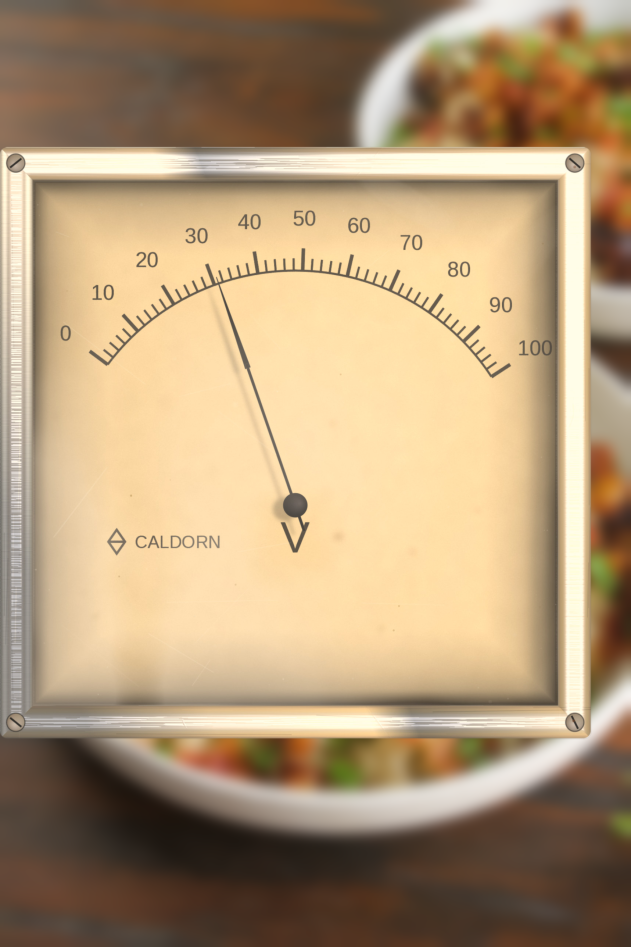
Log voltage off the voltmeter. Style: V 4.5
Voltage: V 31
